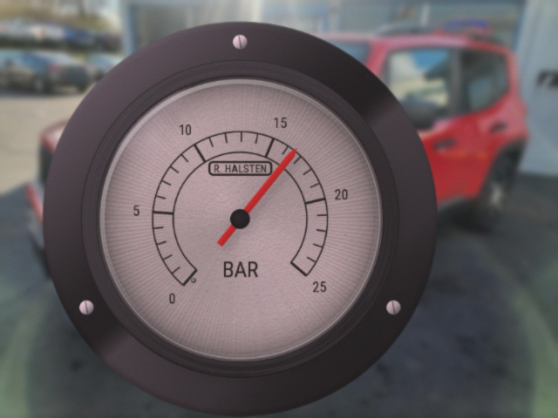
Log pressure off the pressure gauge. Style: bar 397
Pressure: bar 16.5
